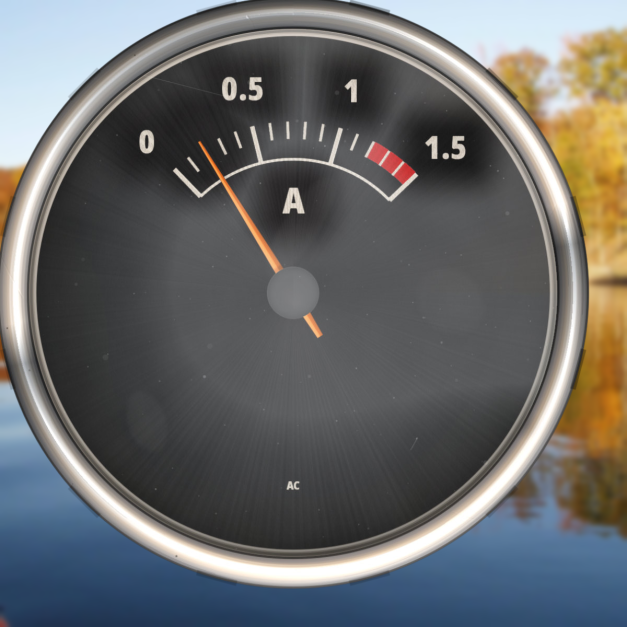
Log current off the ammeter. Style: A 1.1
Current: A 0.2
